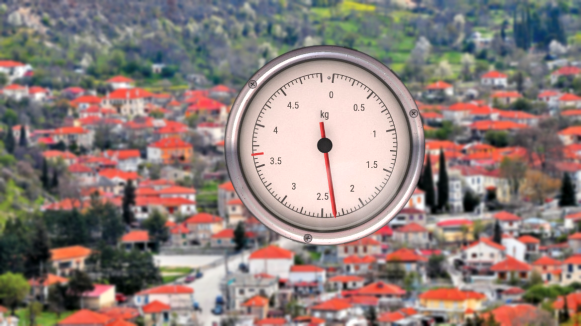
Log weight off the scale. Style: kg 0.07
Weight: kg 2.35
